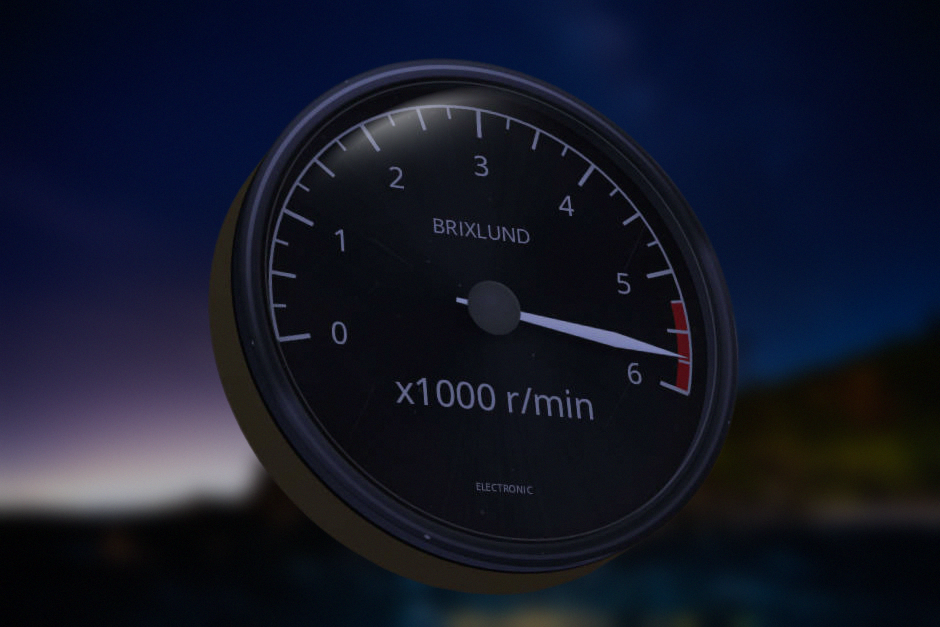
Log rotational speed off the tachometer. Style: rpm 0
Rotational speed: rpm 5750
